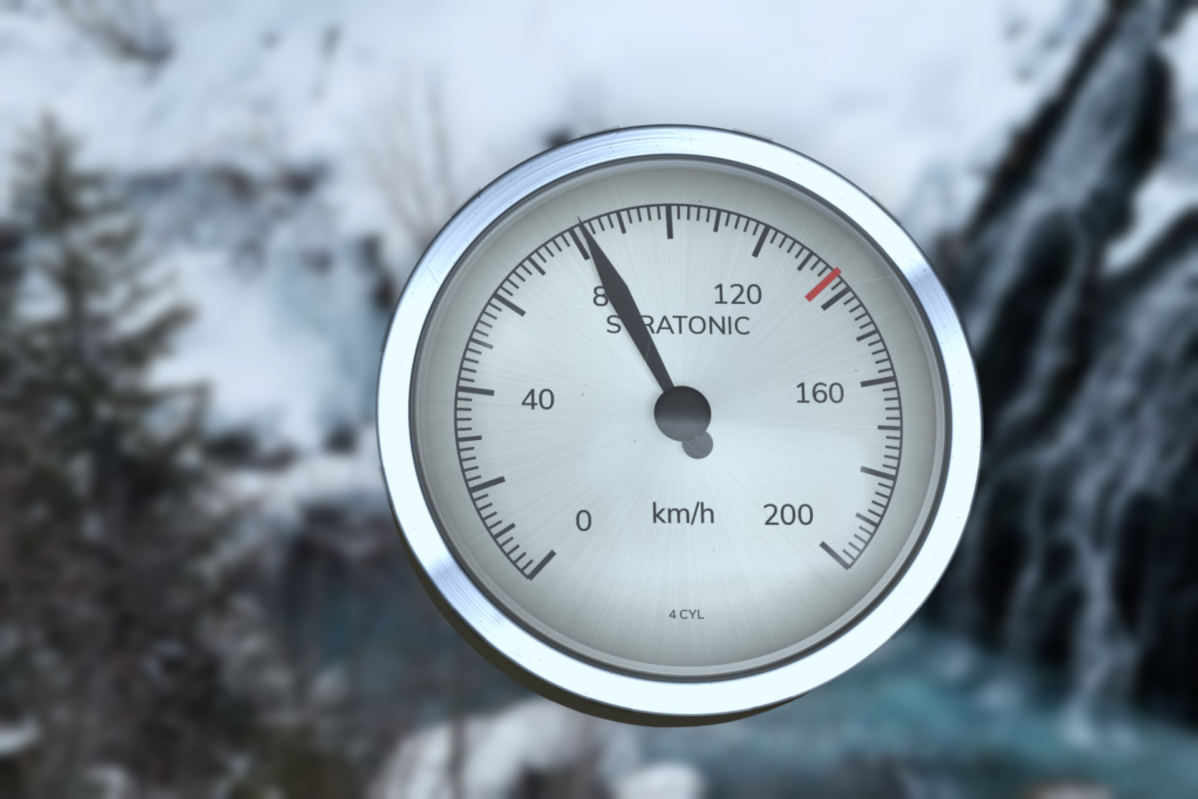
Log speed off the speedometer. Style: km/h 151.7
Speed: km/h 82
